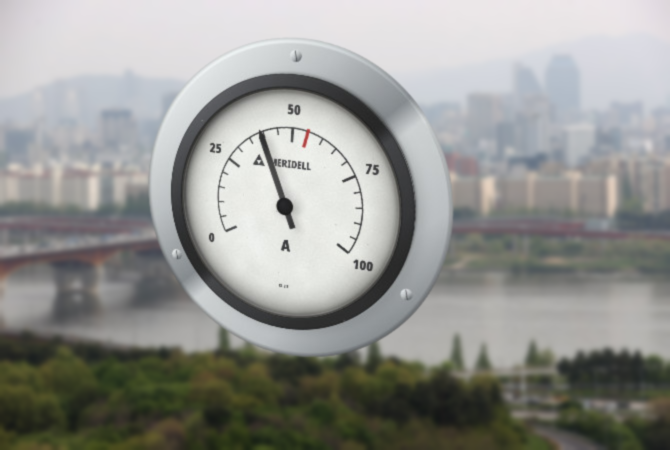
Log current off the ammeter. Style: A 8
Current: A 40
